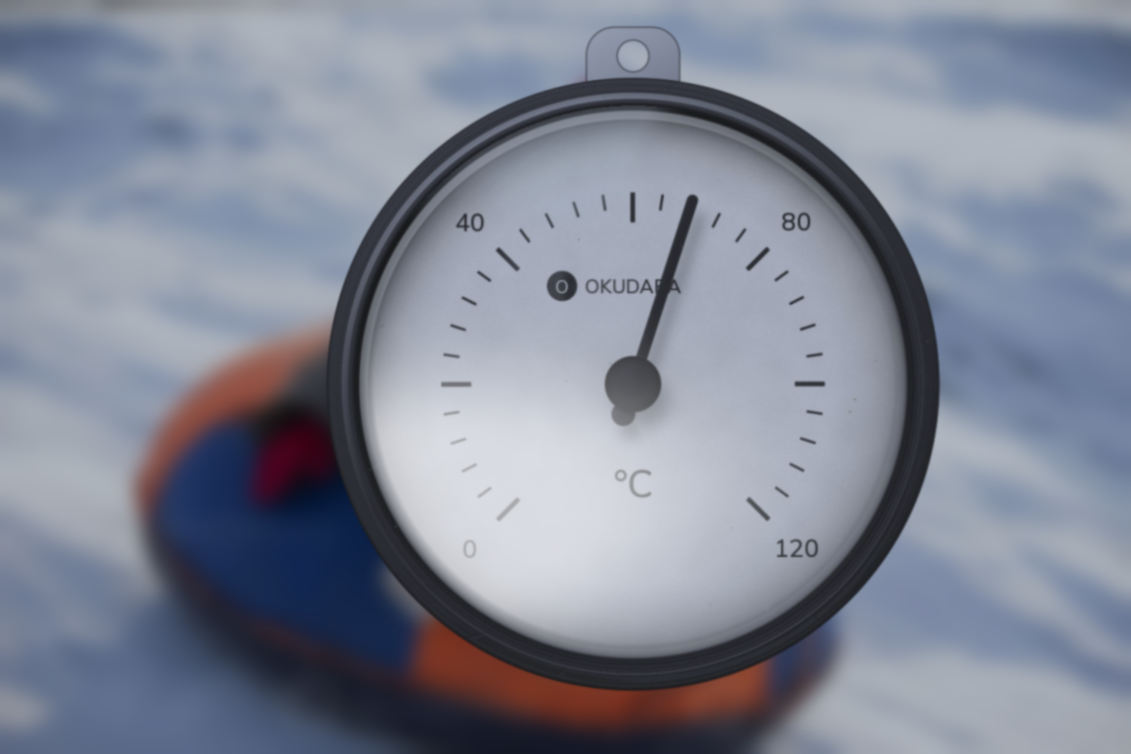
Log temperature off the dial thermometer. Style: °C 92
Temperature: °C 68
